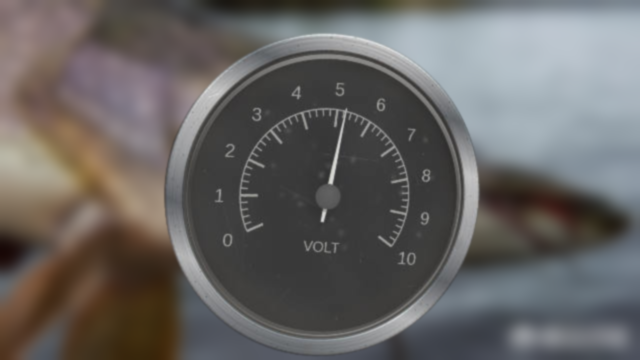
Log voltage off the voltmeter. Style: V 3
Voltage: V 5.2
